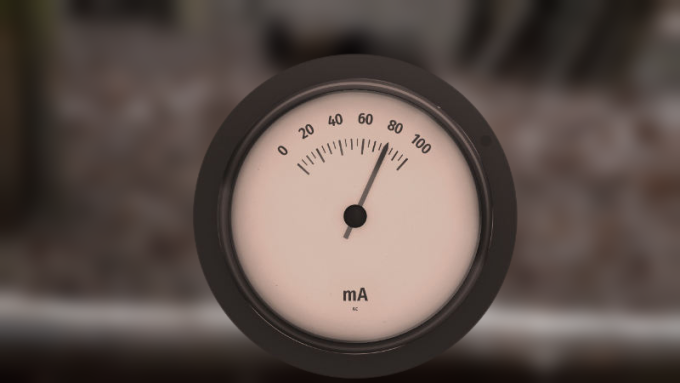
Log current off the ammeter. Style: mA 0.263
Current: mA 80
